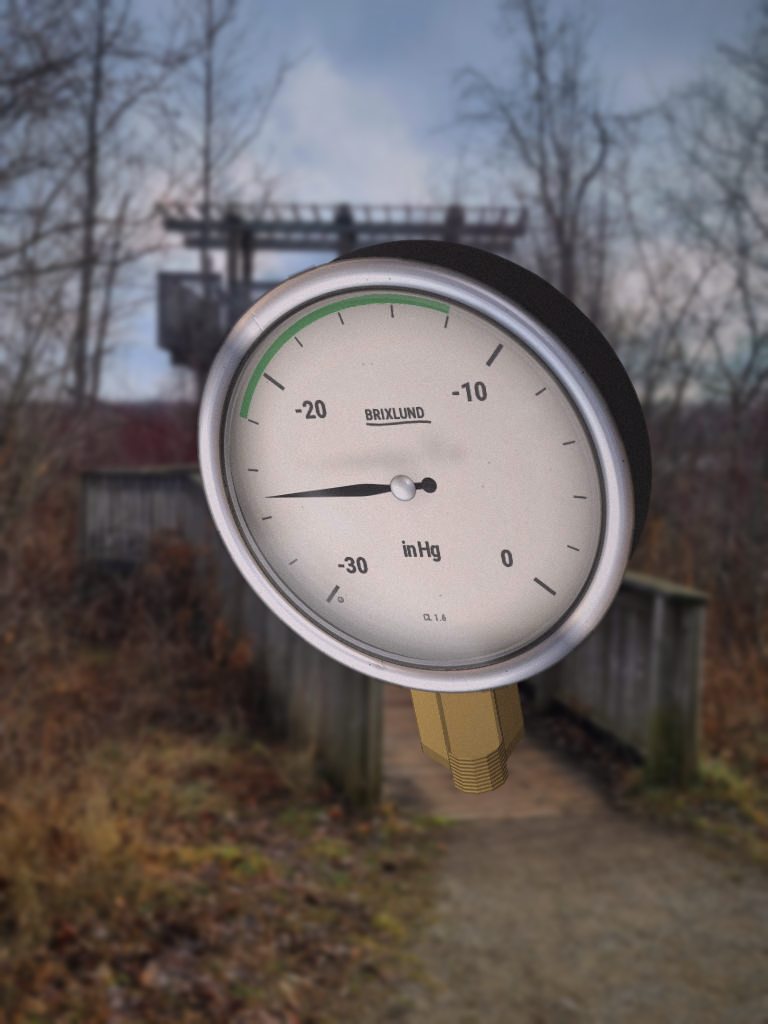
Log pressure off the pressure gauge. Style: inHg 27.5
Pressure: inHg -25
